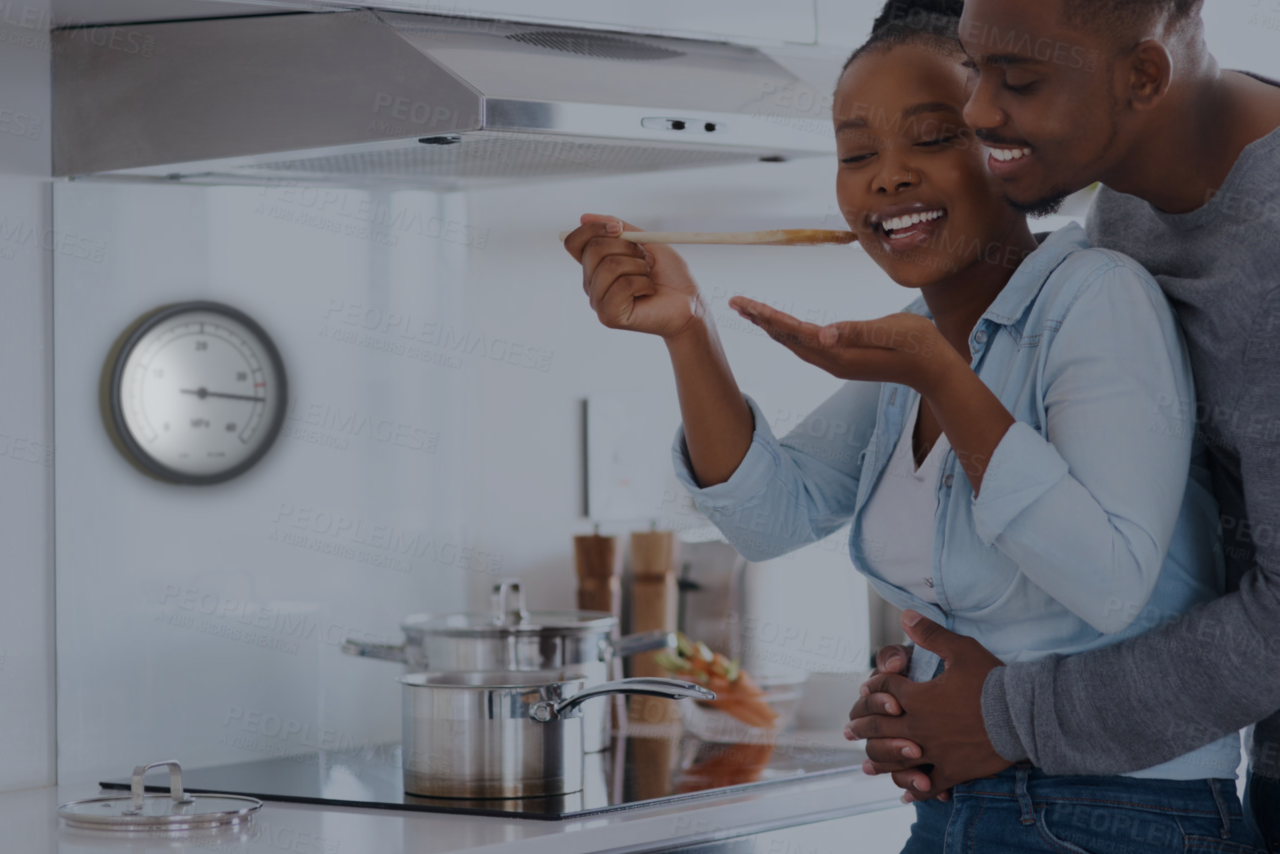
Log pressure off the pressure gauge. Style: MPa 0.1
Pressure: MPa 34
